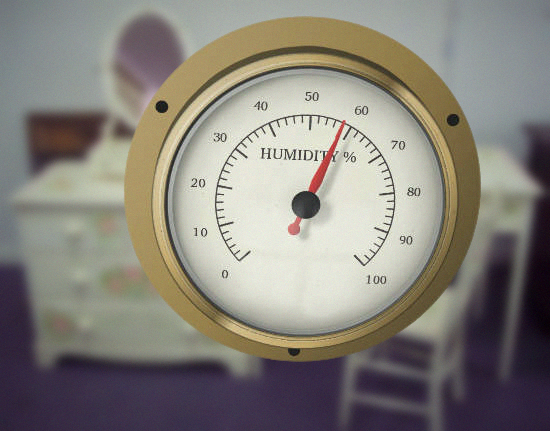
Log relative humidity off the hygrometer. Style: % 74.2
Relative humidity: % 58
